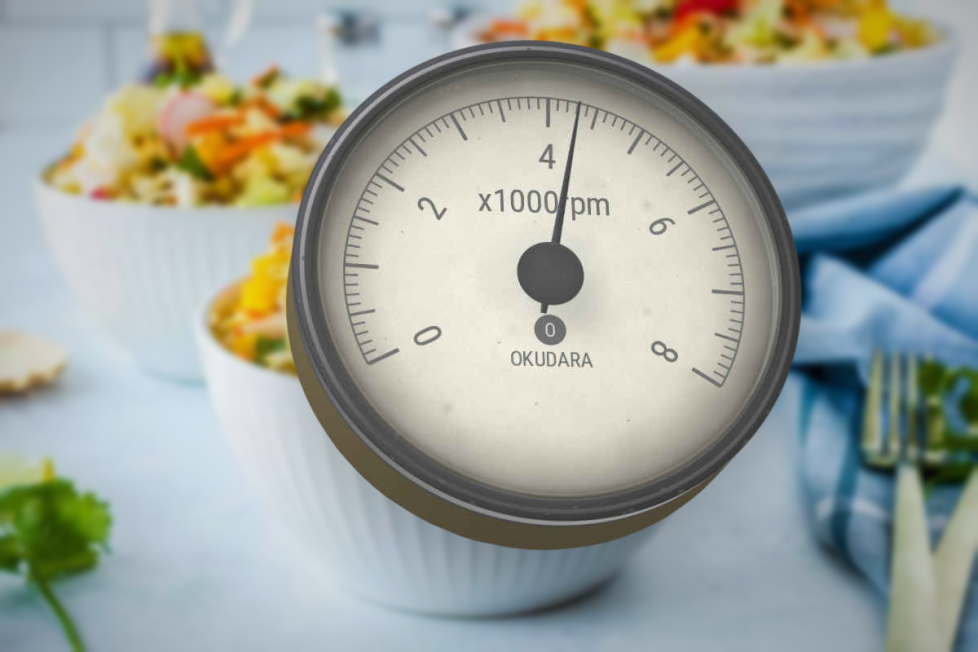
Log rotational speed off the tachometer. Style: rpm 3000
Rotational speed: rpm 4300
